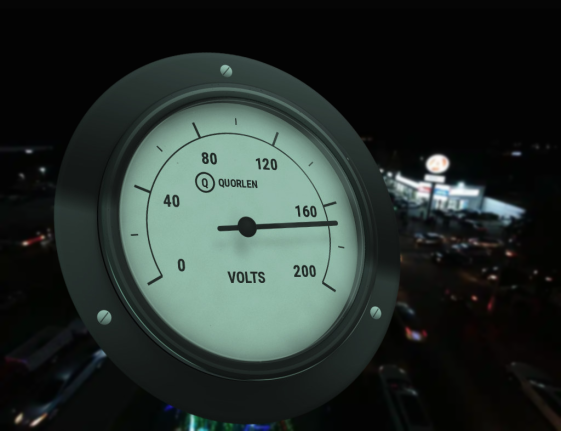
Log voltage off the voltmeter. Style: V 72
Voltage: V 170
